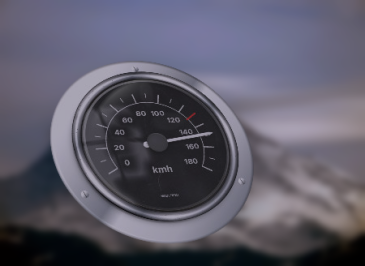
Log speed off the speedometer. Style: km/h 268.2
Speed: km/h 150
